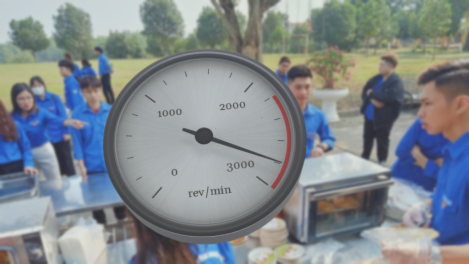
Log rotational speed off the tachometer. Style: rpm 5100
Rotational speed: rpm 2800
